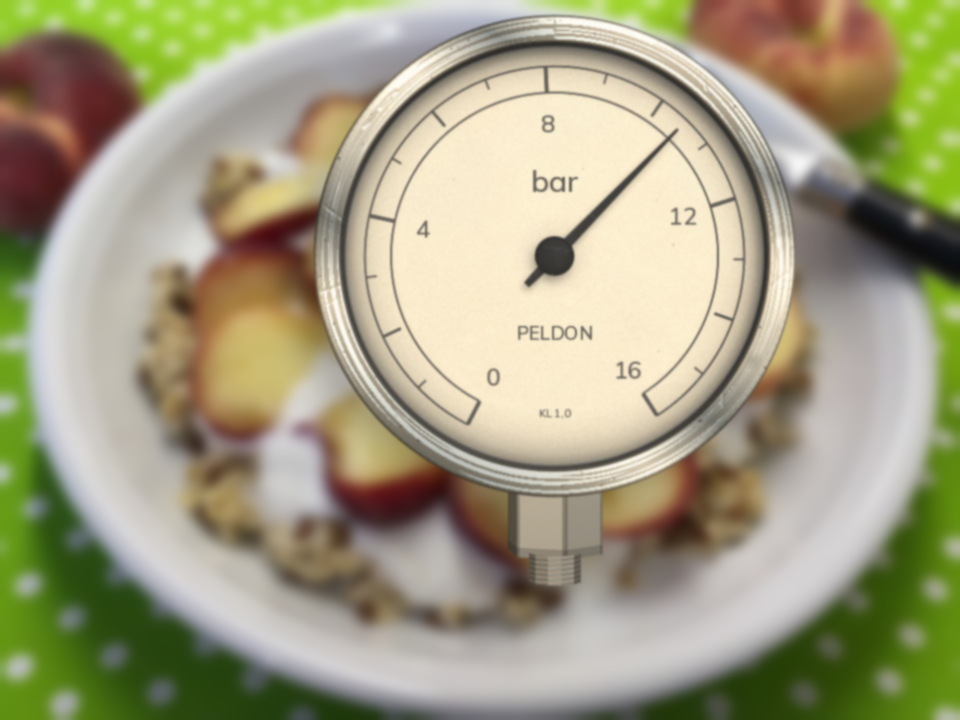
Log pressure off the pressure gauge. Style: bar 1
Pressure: bar 10.5
